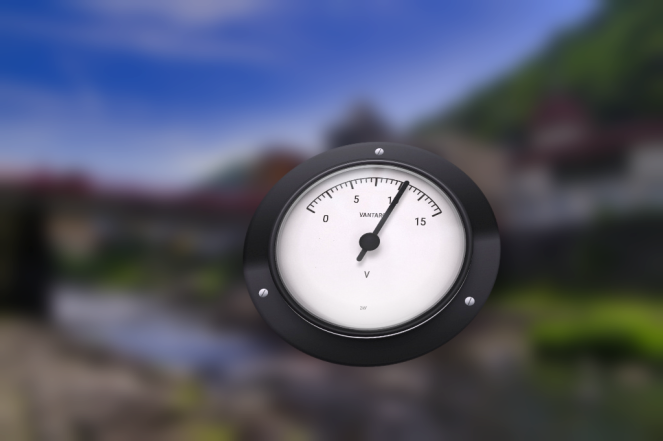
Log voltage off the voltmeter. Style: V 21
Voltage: V 10.5
